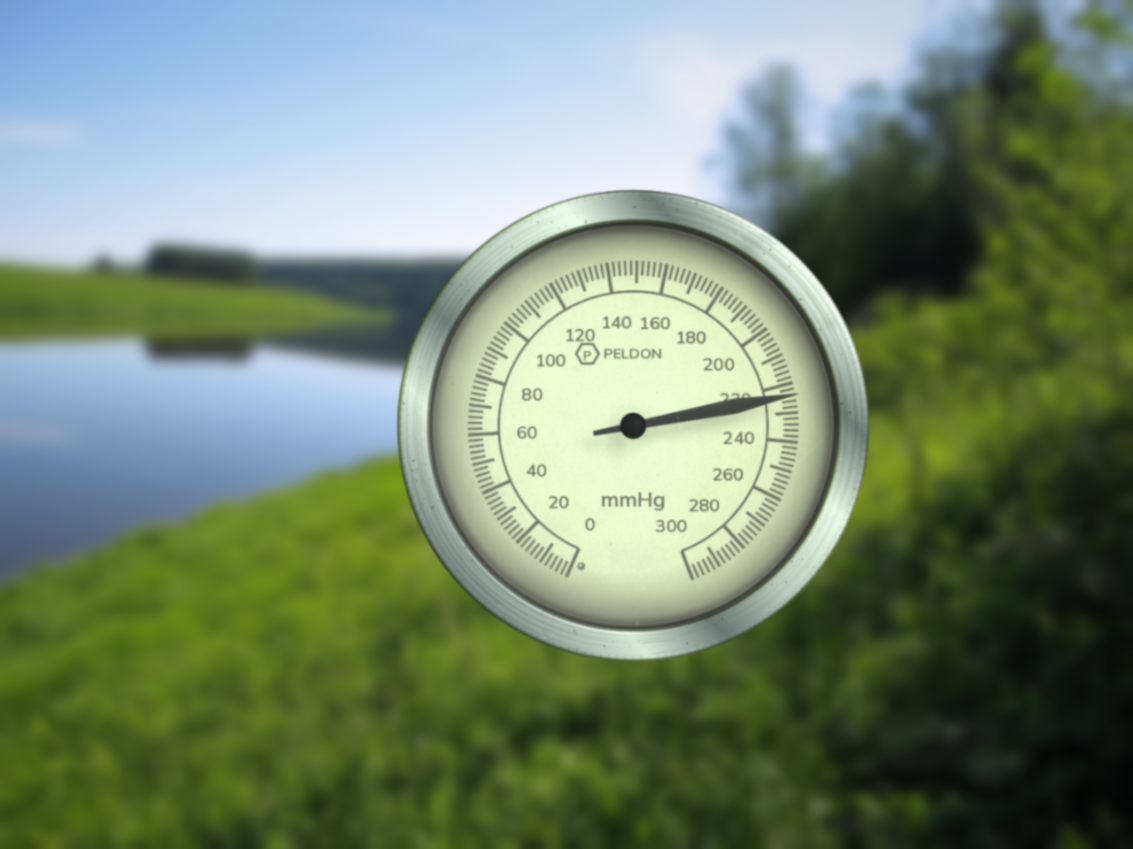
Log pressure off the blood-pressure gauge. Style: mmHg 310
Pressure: mmHg 224
